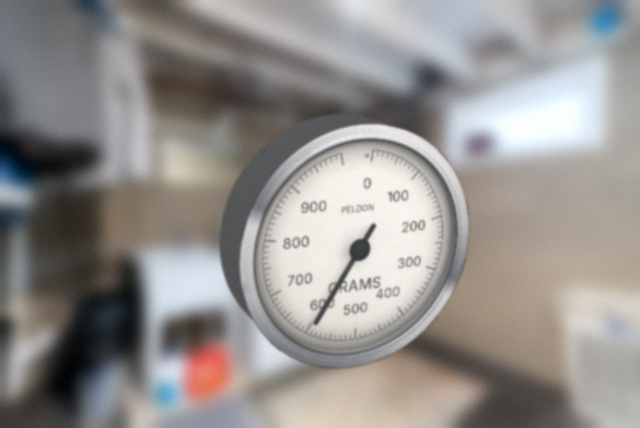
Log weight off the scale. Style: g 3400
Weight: g 600
